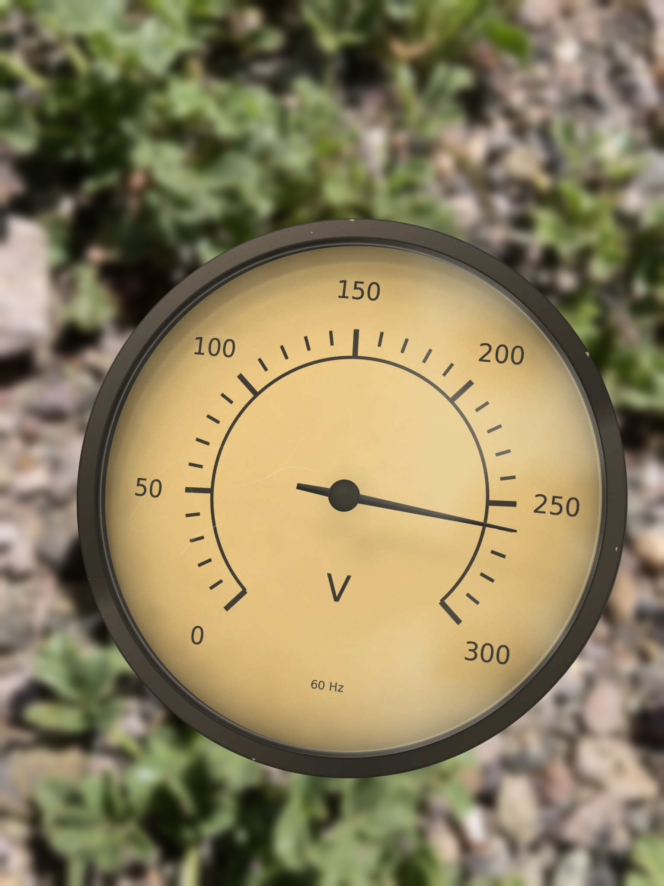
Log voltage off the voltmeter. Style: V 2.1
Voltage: V 260
